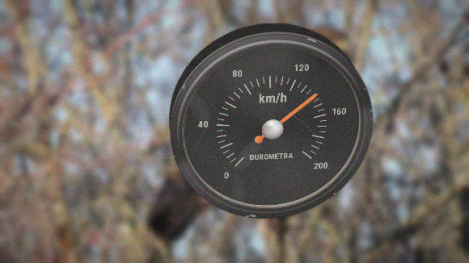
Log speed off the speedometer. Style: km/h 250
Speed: km/h 140
